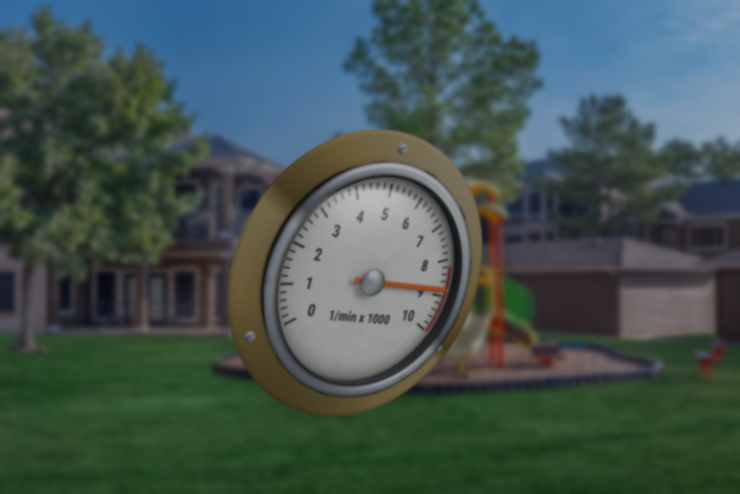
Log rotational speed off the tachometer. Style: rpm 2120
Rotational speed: rpm 8800
